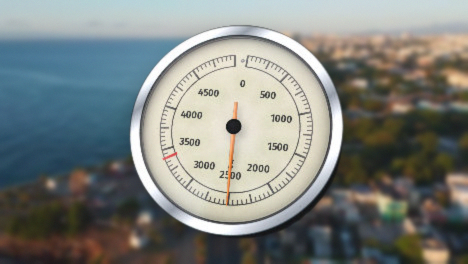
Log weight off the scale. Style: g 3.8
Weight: g 2500
